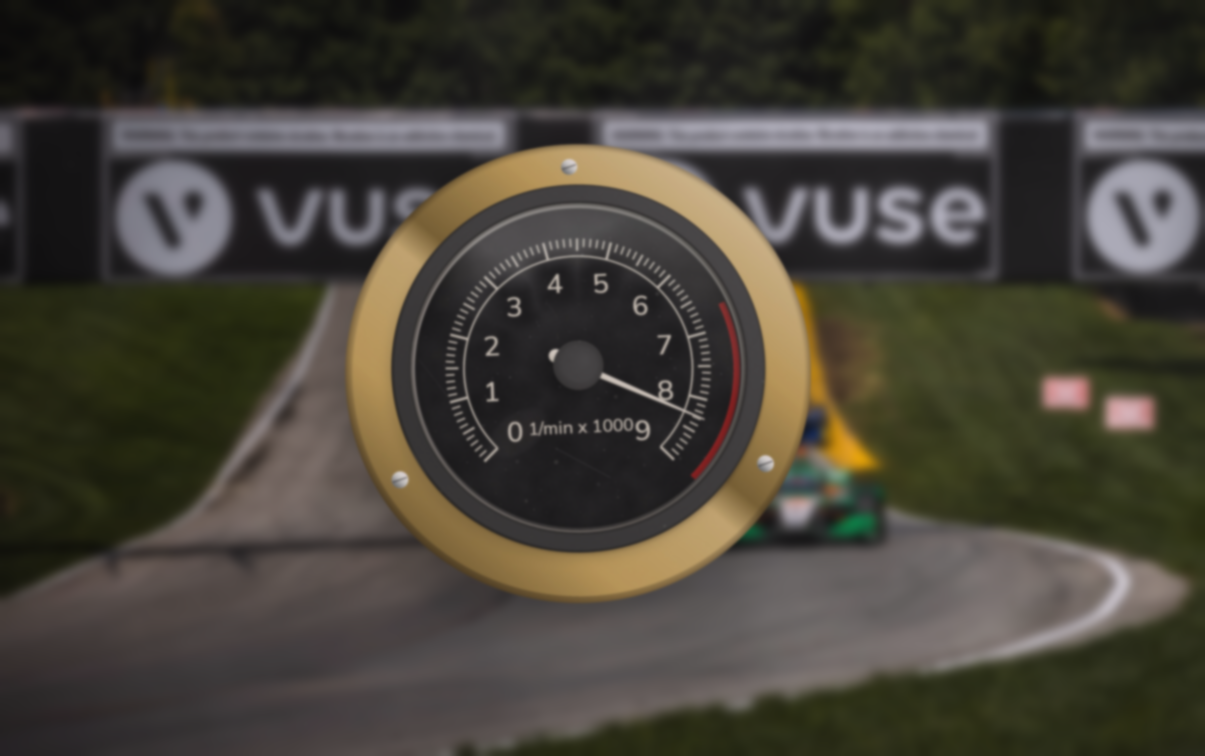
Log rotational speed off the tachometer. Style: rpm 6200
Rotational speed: rpm 8300
